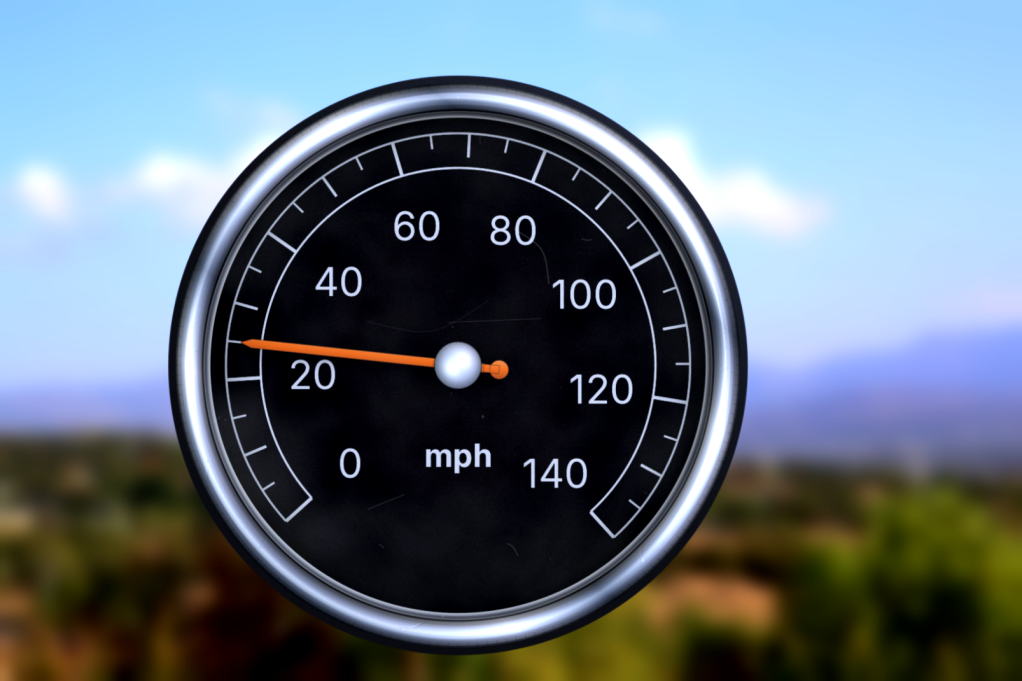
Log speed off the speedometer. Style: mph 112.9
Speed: mph 25
